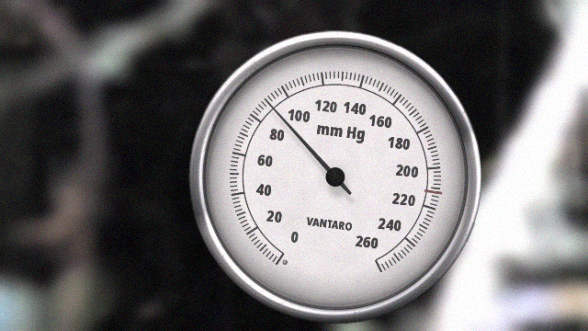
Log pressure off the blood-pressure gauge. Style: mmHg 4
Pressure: mmHg 90
